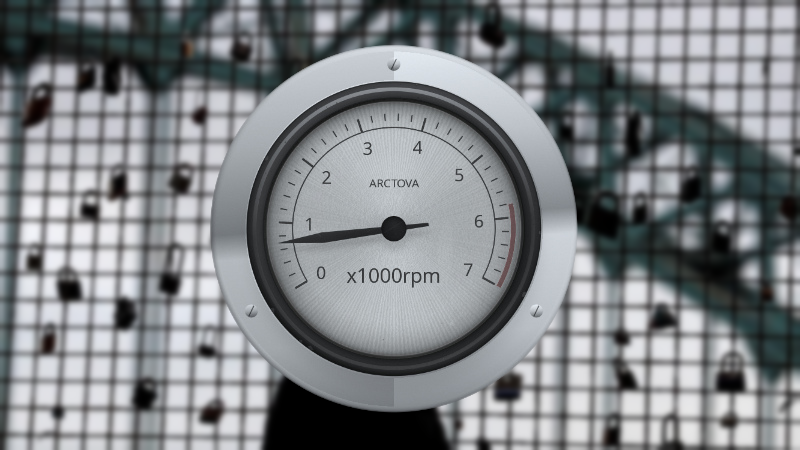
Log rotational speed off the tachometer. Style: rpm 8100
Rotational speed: rpm 700
